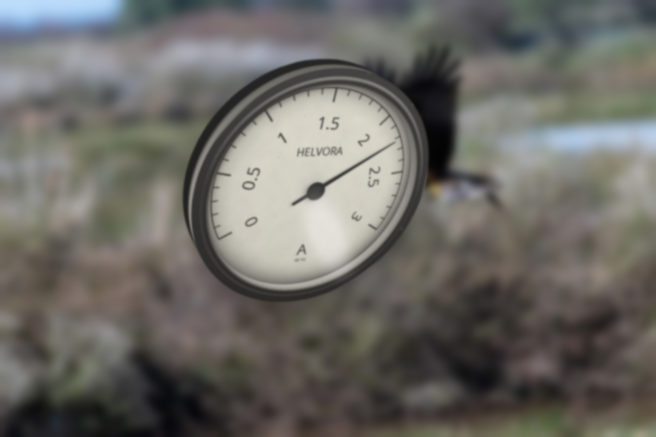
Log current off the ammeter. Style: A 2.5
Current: A 2.2
